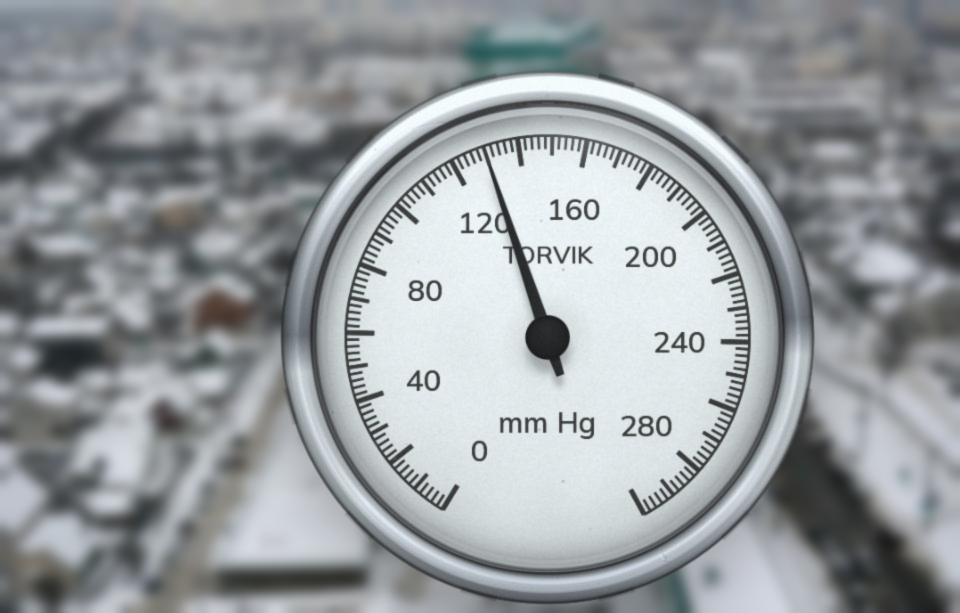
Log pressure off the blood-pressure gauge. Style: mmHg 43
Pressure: mmHg 130
